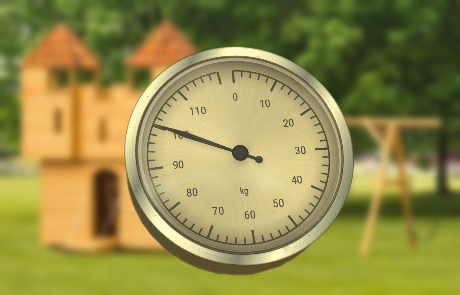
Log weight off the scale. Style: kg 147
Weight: kg 100
